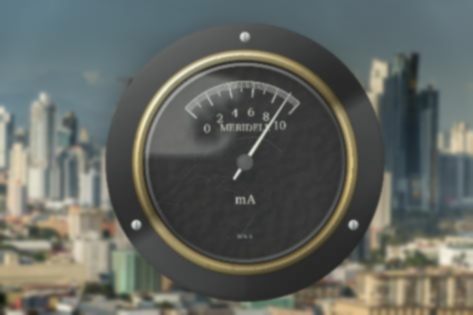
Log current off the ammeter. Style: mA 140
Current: mA 9
